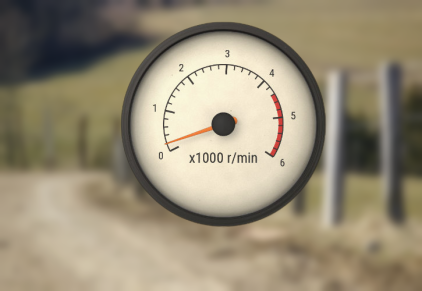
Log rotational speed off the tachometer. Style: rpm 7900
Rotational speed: rpm 200
